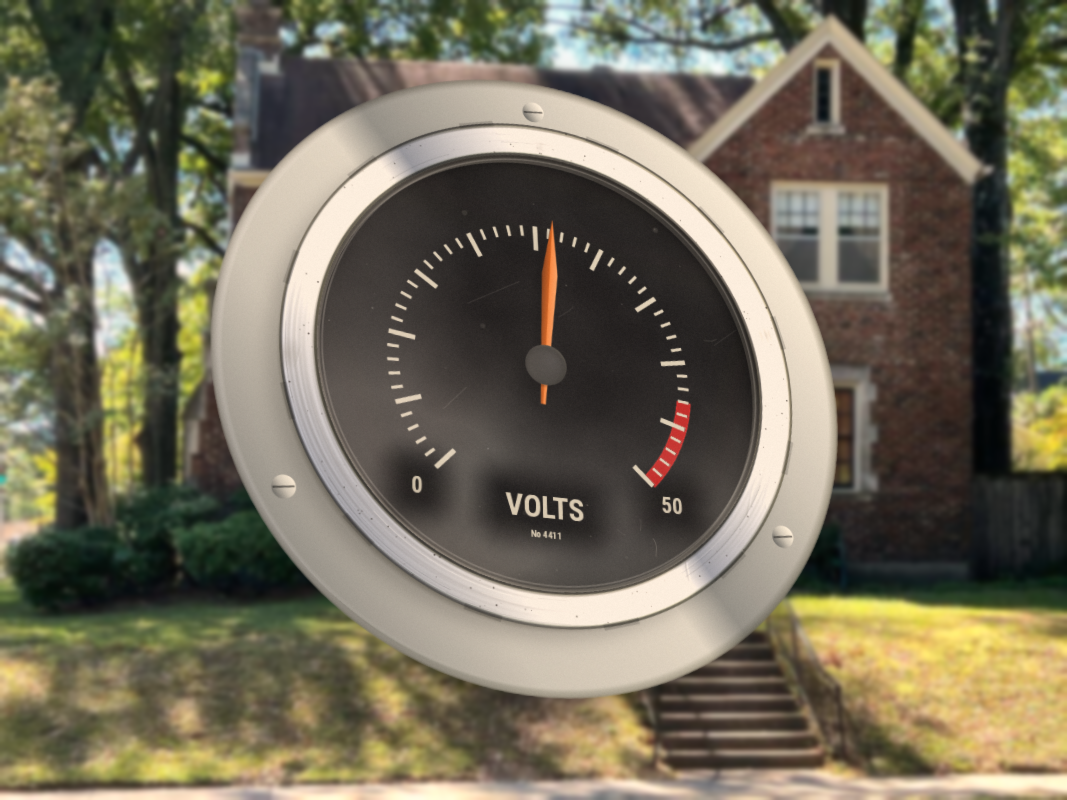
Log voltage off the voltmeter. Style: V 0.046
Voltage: V 26
